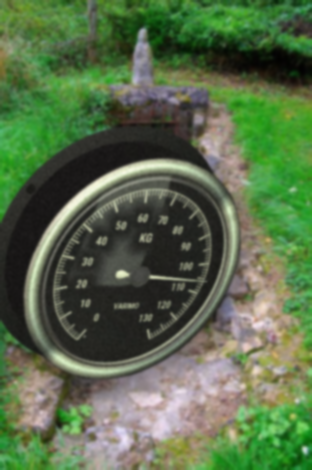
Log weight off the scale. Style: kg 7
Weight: kg 105
